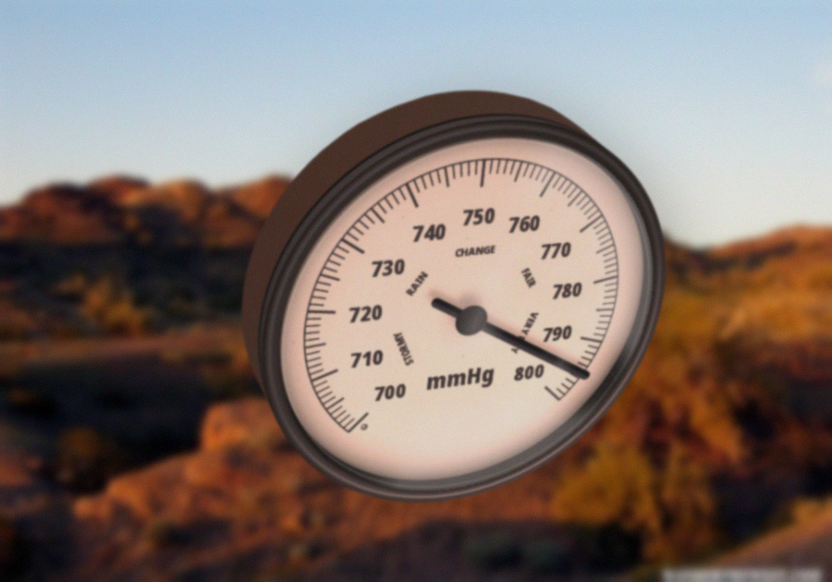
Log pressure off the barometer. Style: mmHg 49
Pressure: mmHg 795
